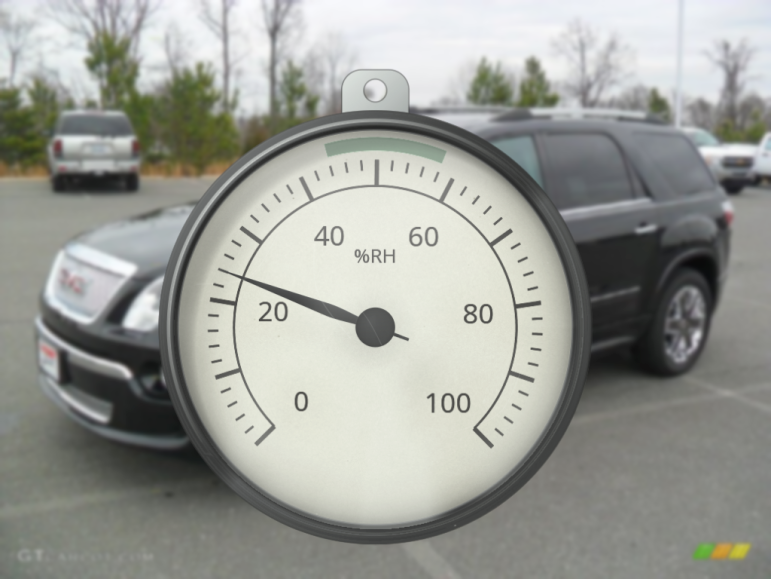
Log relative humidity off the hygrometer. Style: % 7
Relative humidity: % 24
